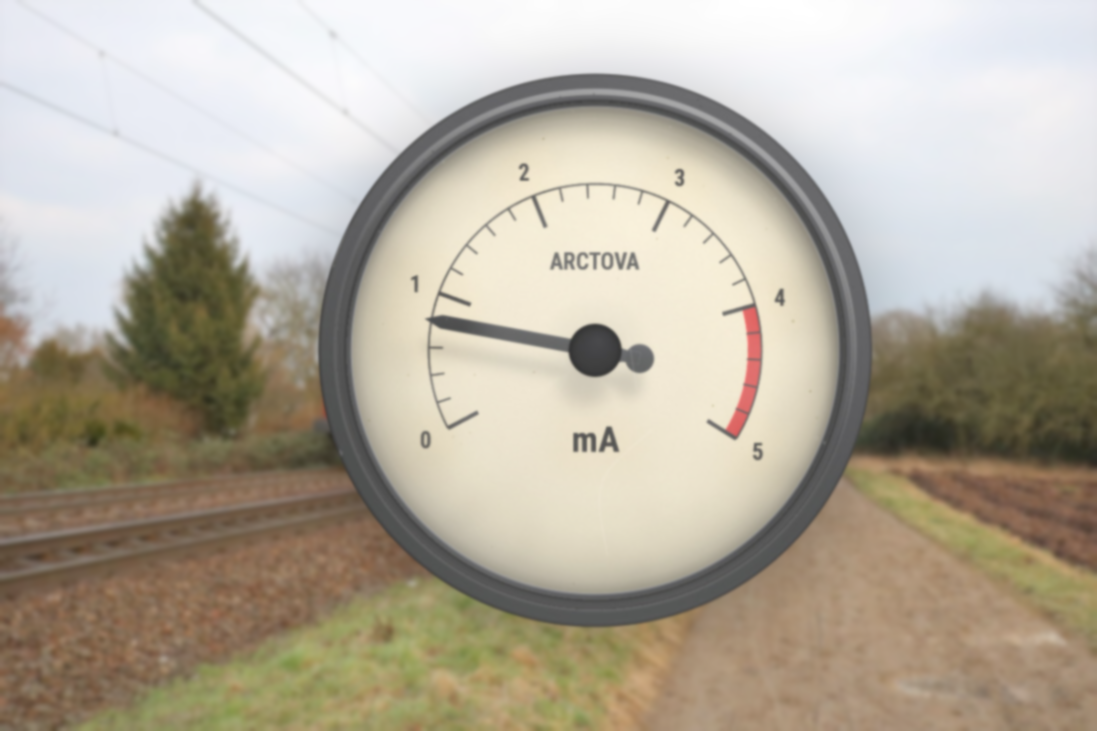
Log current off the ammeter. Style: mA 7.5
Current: mA 0.8
